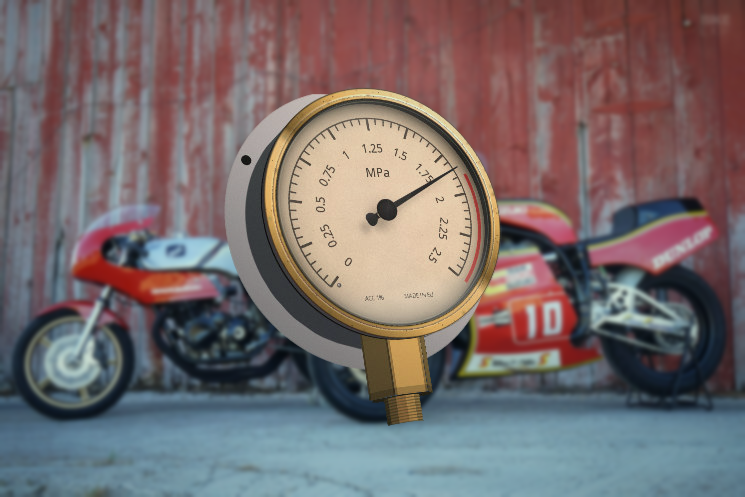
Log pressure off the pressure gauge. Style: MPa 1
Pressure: MPa 1.85
